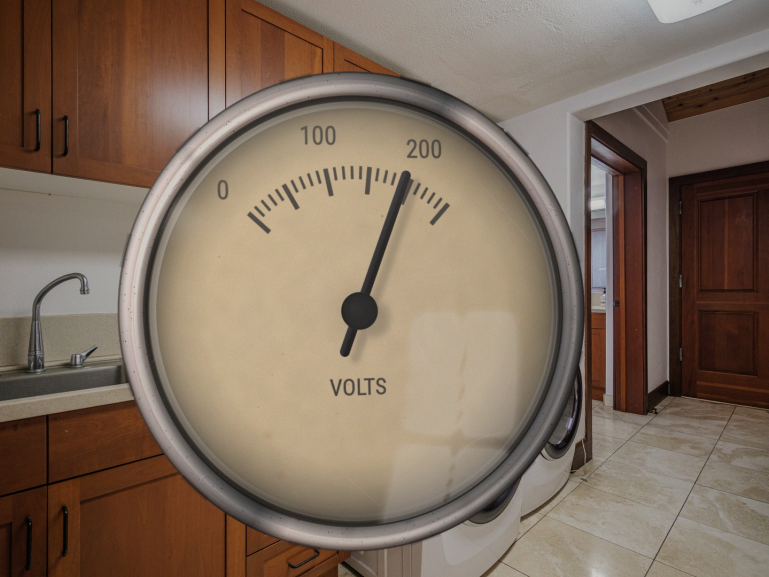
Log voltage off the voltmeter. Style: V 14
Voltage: V 190
